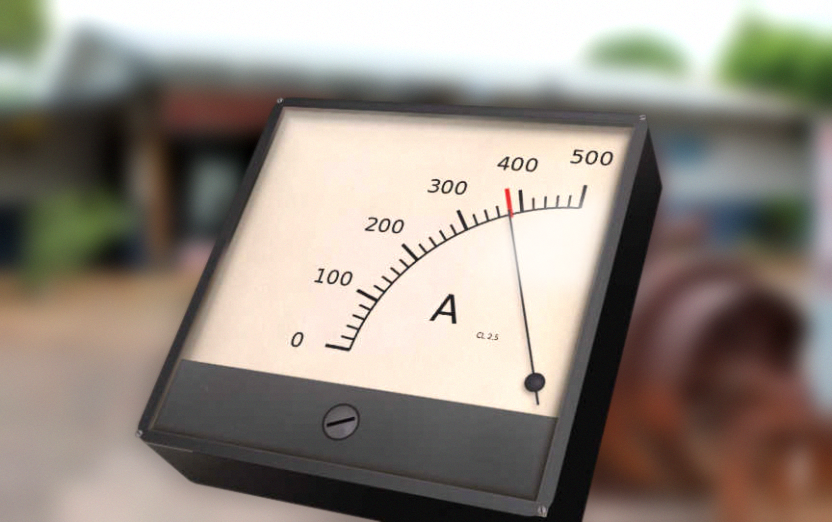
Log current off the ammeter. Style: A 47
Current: A 380
